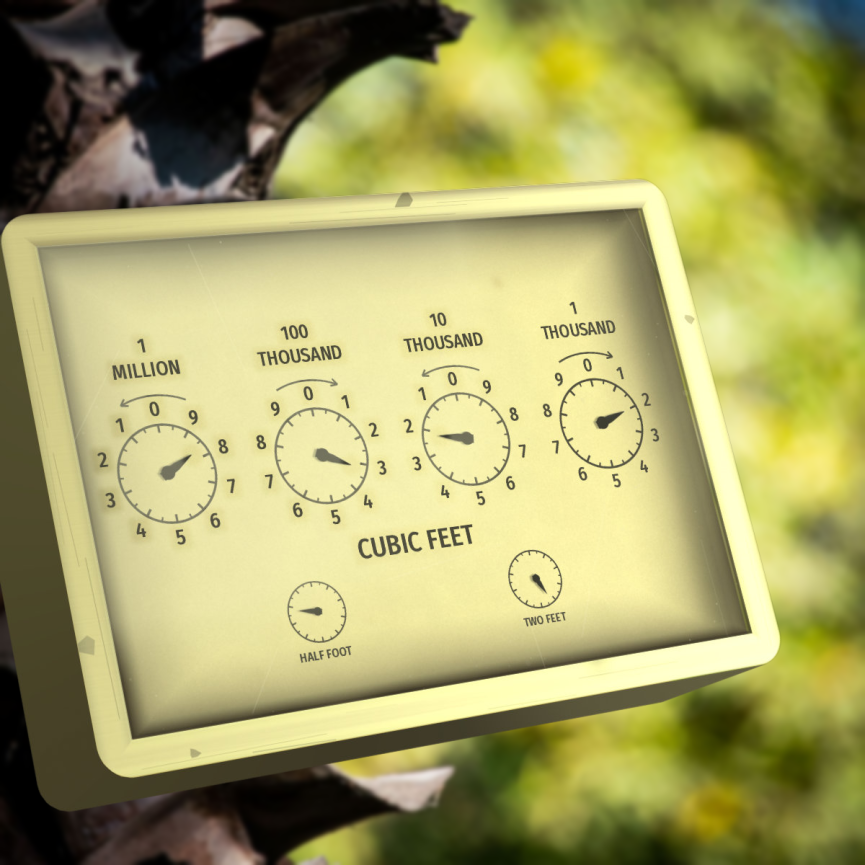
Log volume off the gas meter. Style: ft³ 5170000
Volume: ft³ 832200
